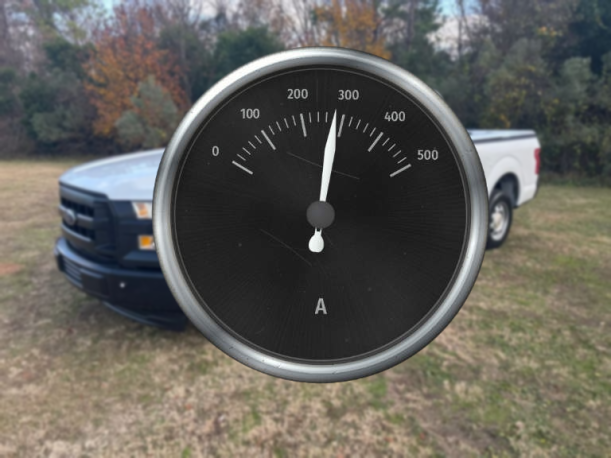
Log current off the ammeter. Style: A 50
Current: A 280
